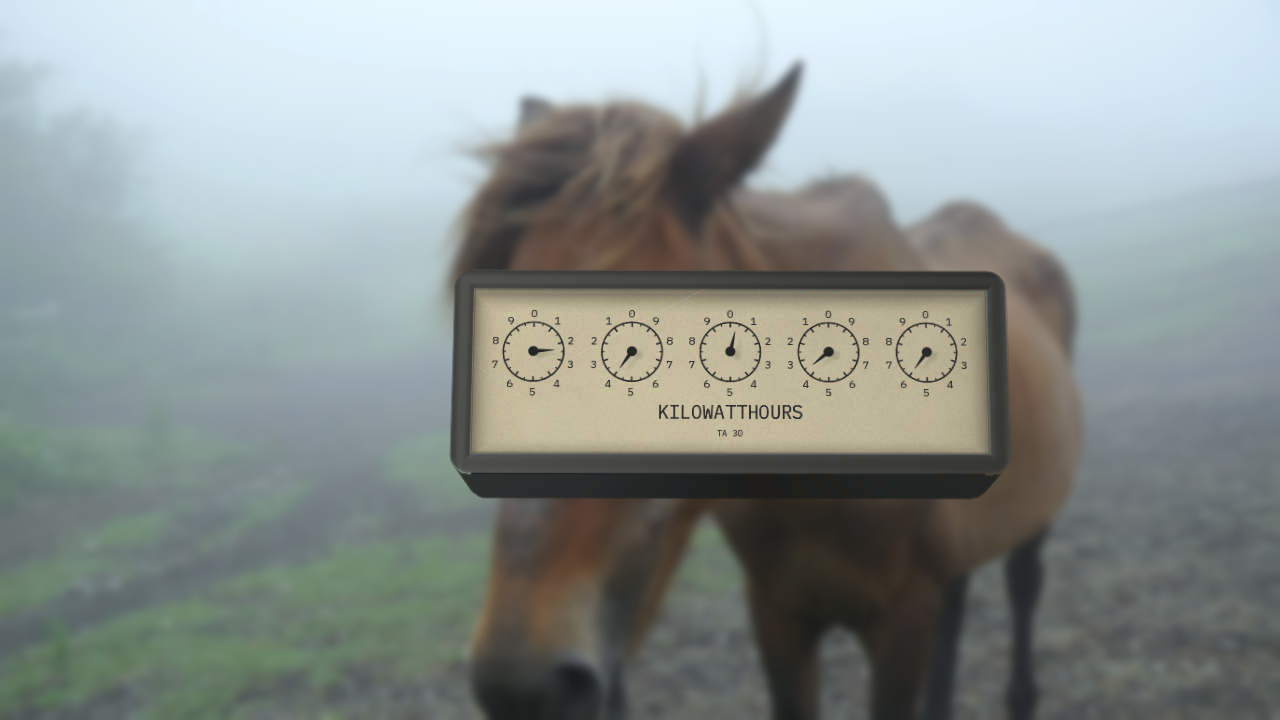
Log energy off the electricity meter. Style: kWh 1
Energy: kWh 24036
